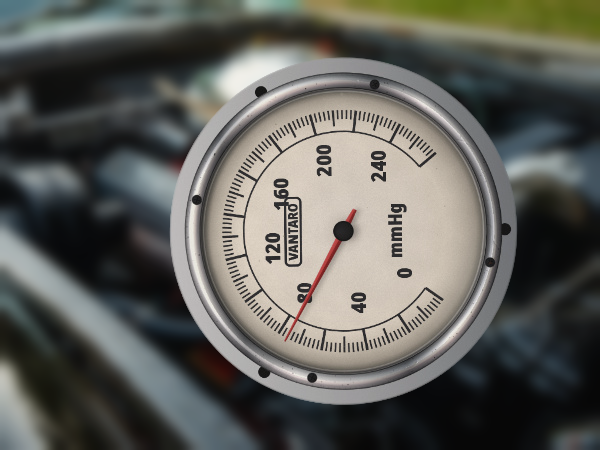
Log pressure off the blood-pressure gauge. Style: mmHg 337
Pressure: mmHg 76
